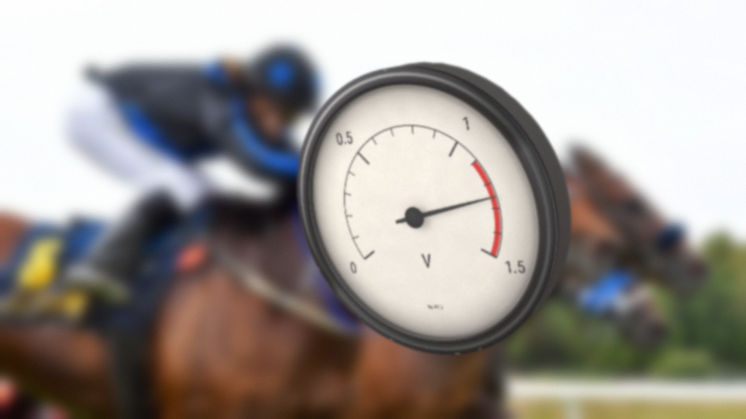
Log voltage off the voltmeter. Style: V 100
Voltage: V 1.25
